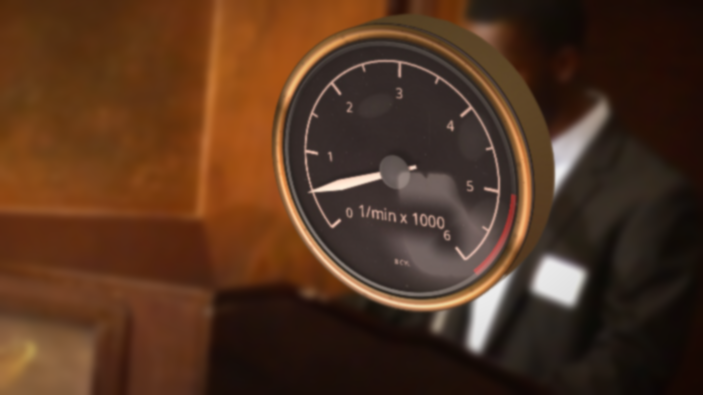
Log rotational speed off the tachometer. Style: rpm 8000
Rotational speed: rpm 500
